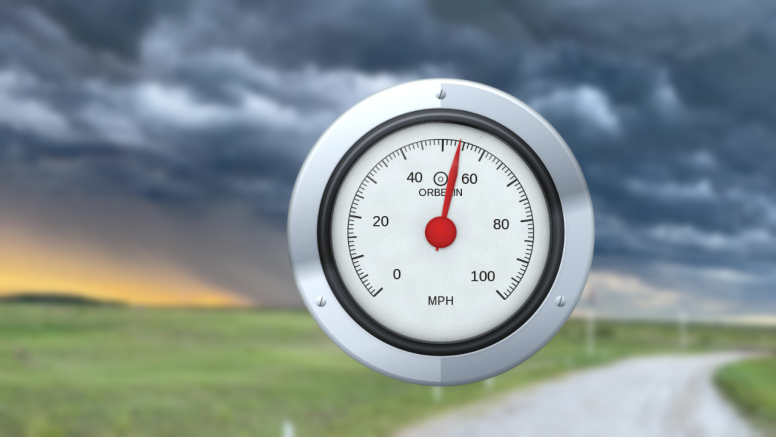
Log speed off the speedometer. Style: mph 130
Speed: mph 54
